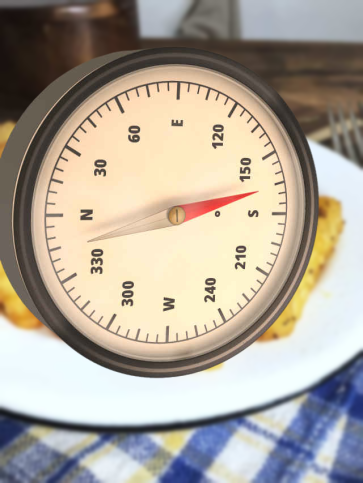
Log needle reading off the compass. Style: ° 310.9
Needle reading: ° 165
